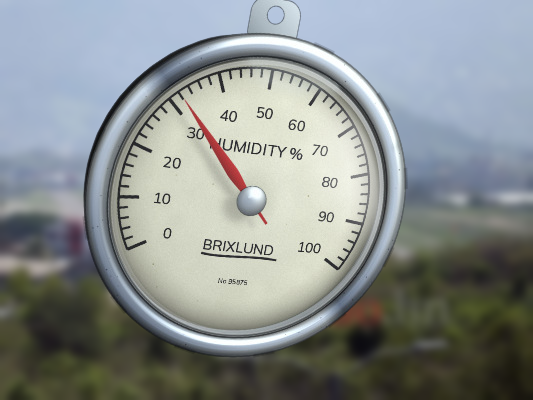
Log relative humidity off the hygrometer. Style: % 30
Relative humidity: % 32
